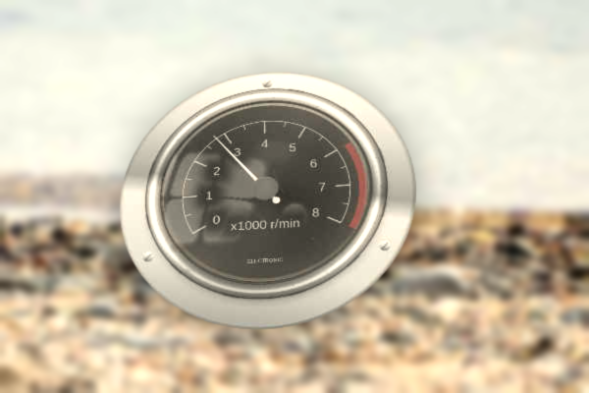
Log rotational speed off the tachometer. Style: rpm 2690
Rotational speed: rpm 2750
